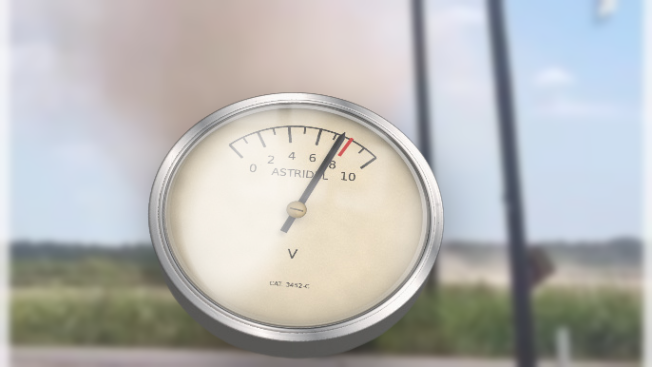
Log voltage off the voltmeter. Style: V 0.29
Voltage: V 7.5
